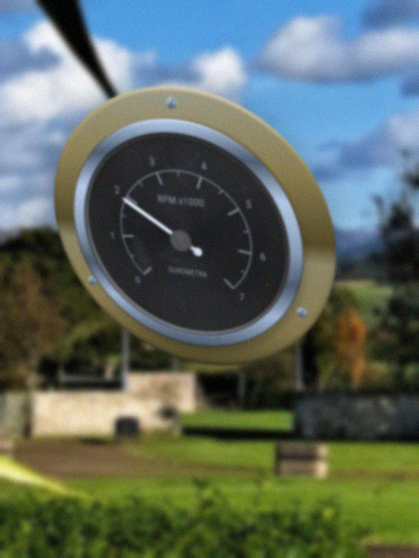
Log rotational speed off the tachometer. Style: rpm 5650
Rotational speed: rpm 2000
